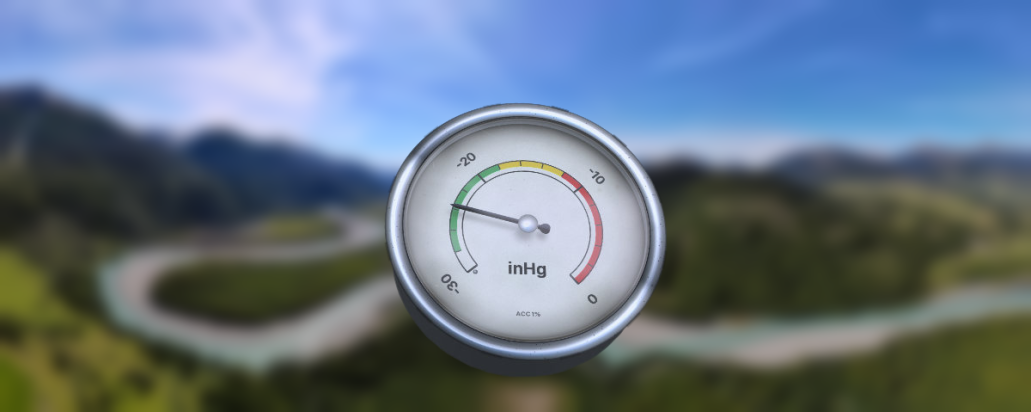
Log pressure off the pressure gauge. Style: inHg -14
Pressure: inHg -24
